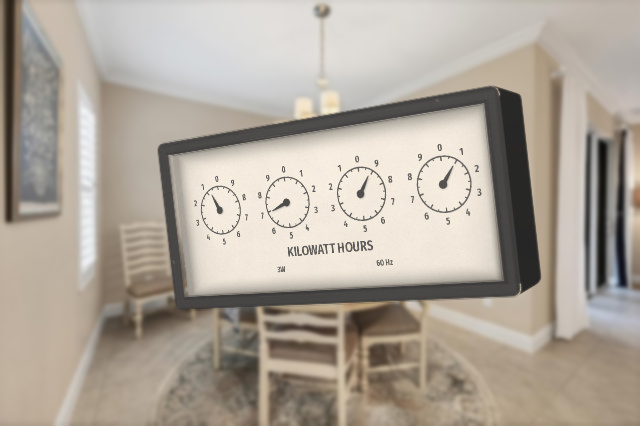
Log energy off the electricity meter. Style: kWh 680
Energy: kWh 691
